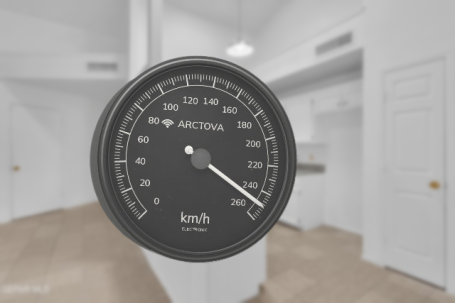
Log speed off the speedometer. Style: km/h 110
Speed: km/h 250
